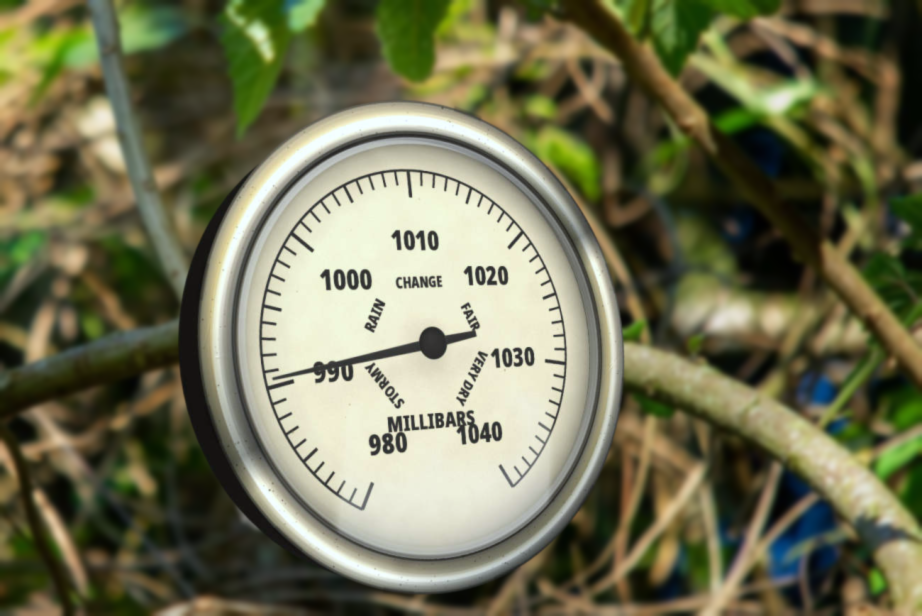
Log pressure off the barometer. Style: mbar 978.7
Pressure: mbar 990.5
